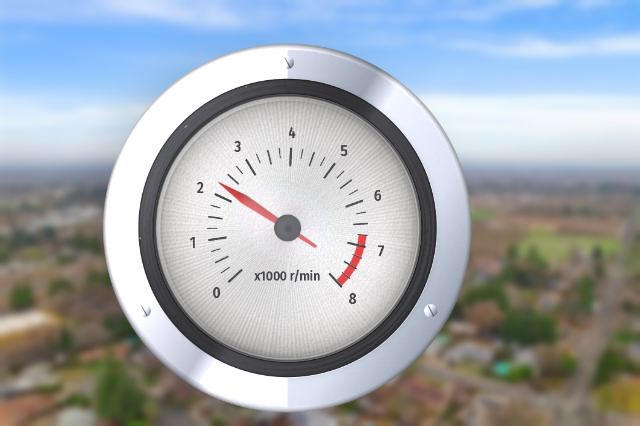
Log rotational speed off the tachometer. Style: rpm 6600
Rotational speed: rpm 2250
